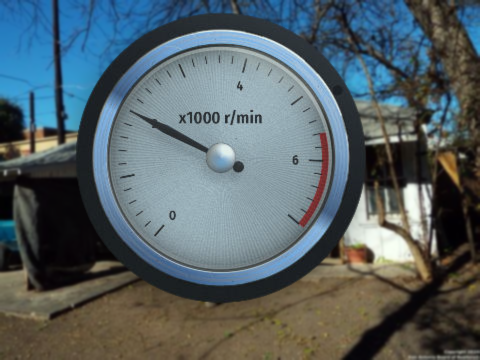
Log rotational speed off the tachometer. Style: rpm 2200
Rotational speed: rpm 2000
